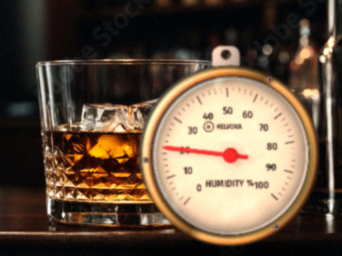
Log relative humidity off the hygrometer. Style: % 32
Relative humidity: % 20
